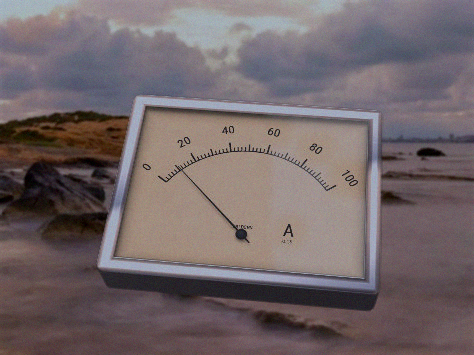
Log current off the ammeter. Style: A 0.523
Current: A 10
